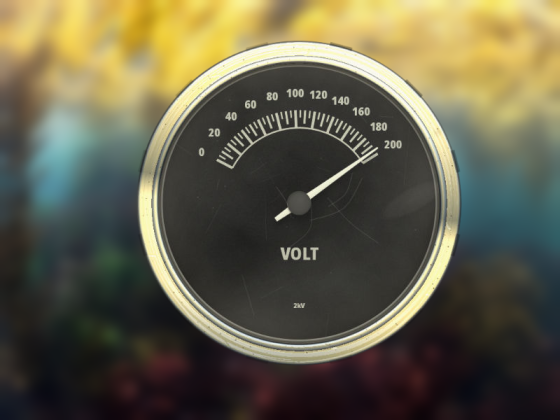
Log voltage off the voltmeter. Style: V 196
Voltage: V 195
